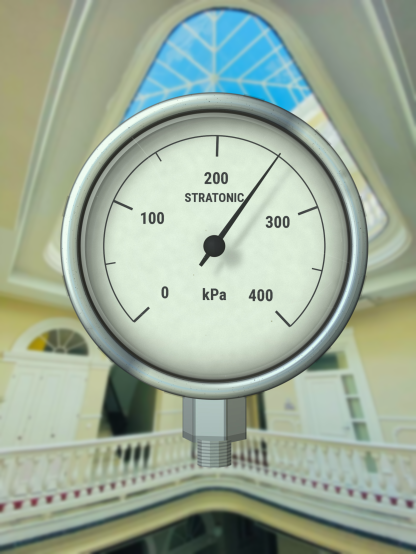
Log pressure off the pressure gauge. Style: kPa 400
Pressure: kPa 250
